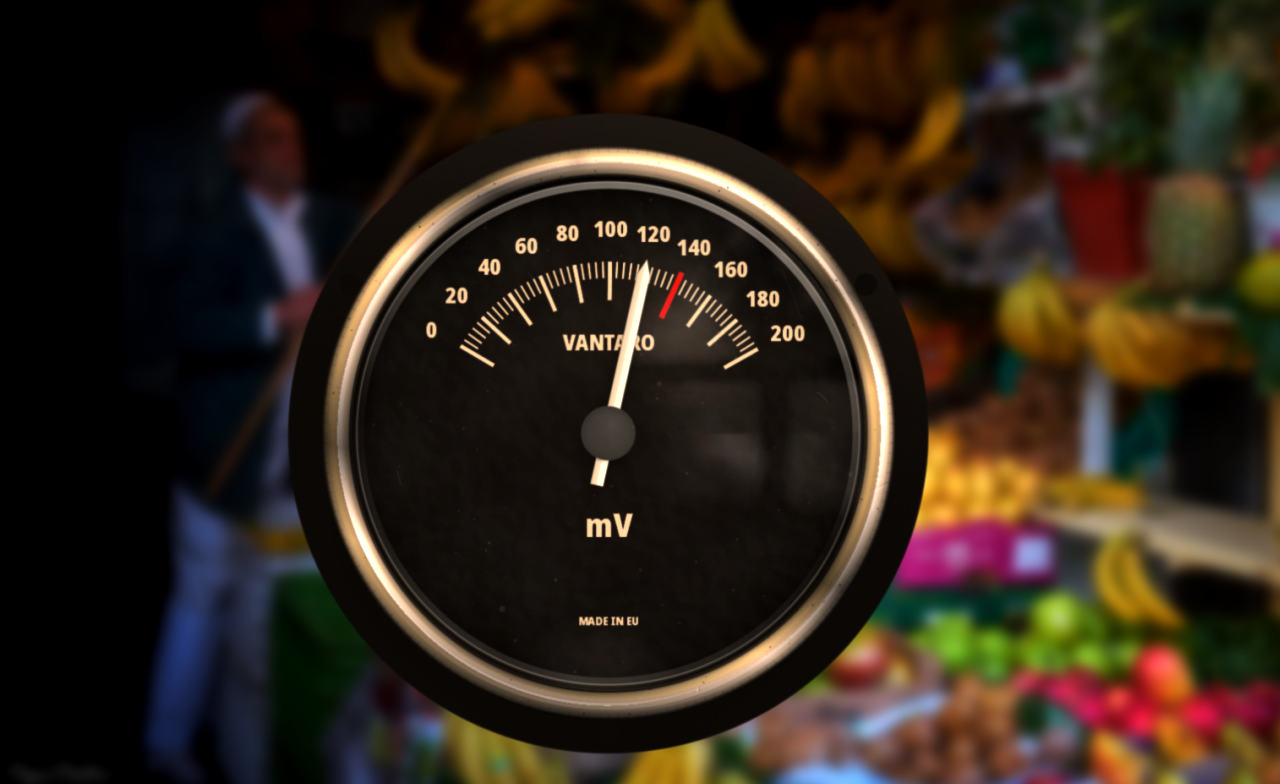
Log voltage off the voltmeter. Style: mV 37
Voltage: mV 120
